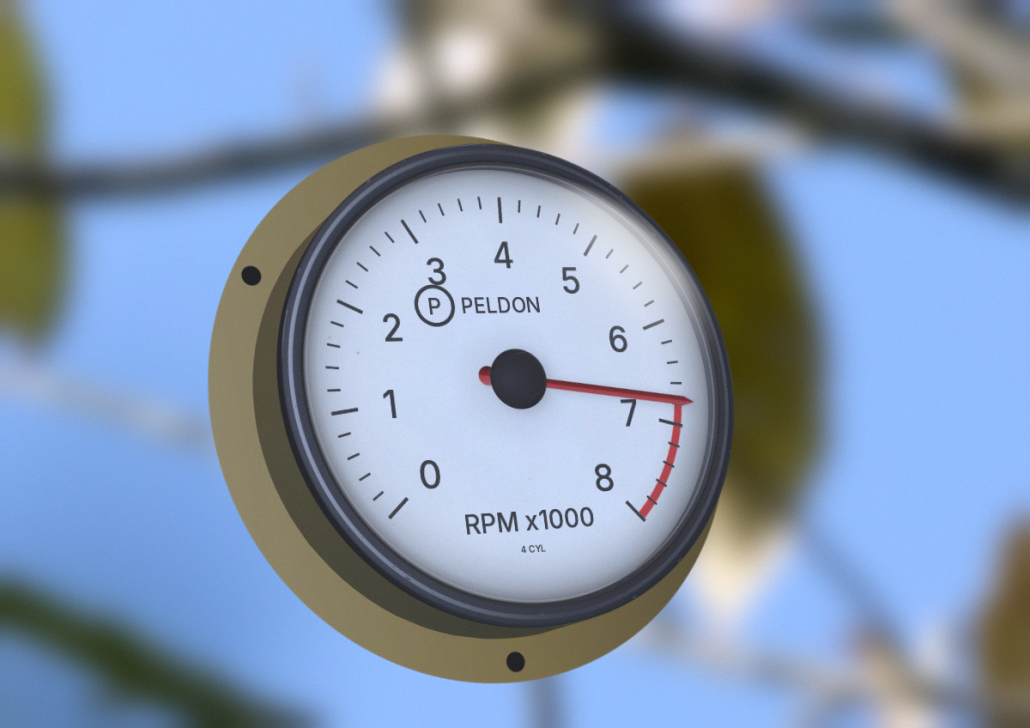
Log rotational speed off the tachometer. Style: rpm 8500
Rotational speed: rpm 6800
